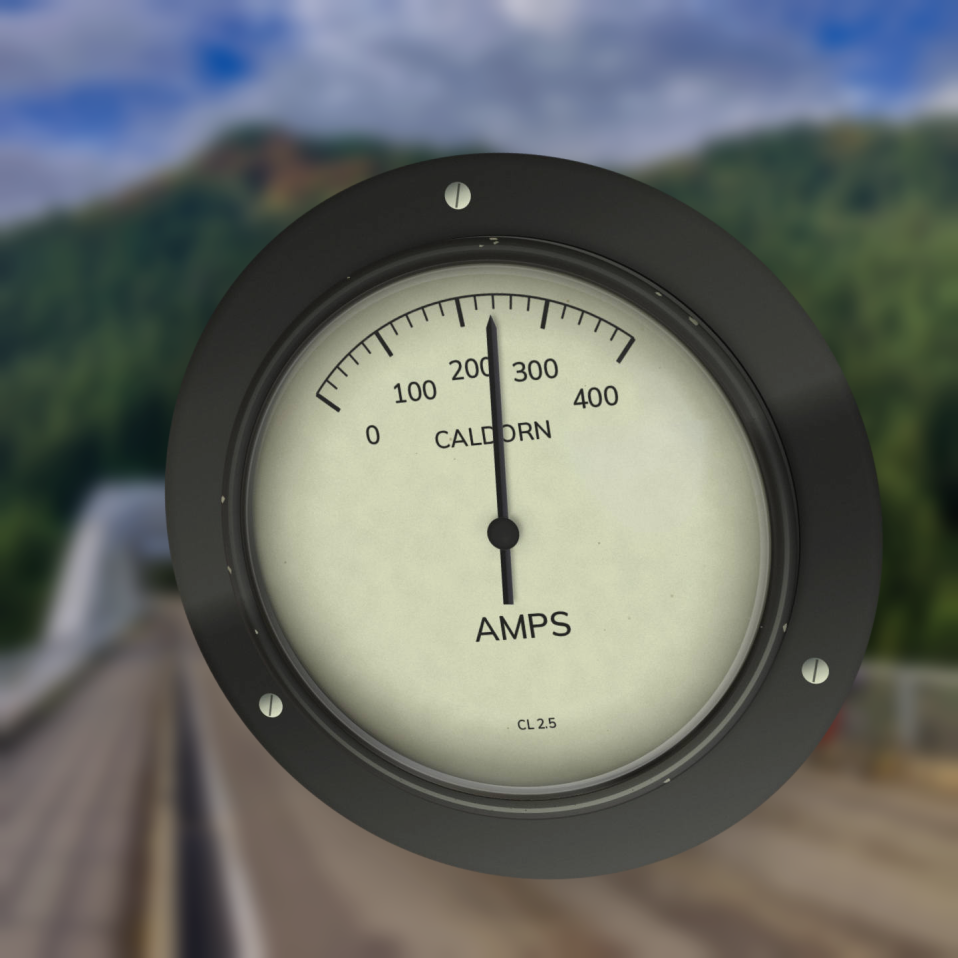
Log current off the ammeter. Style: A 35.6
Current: A 240
